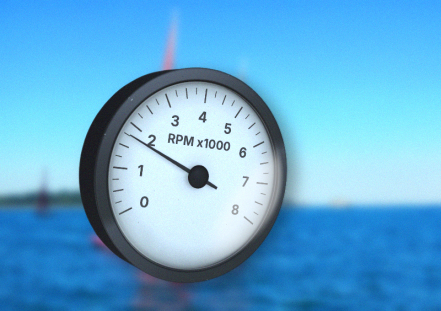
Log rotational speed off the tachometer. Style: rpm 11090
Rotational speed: rpm 1750
